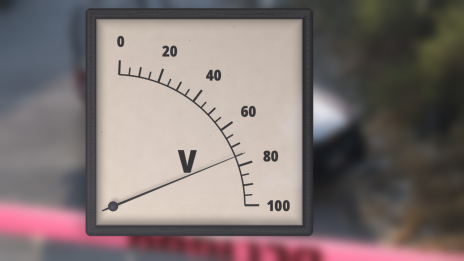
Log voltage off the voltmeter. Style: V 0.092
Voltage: V 75
